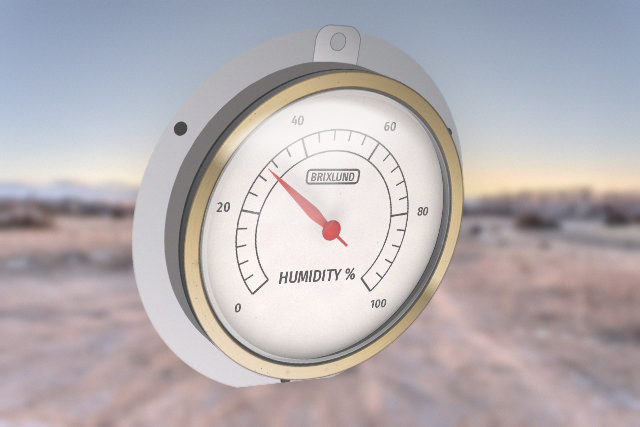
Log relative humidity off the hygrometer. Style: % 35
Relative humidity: % 30
